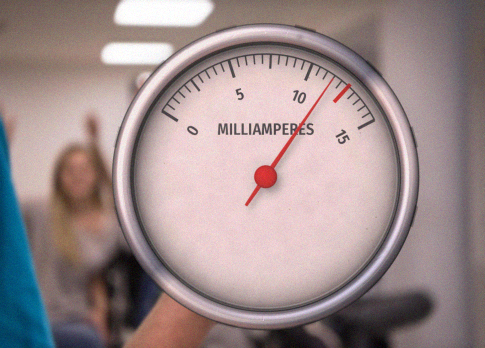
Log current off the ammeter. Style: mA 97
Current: mA 11.5
